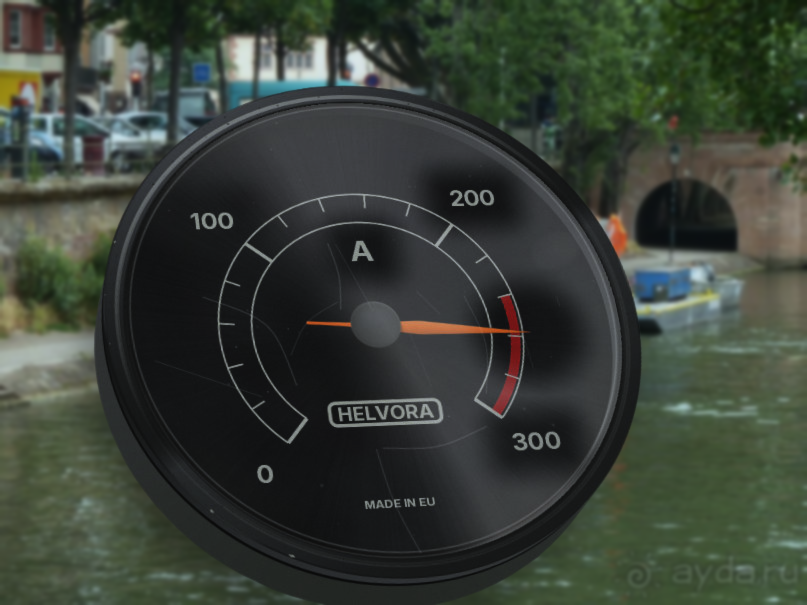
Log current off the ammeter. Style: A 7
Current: A 260
